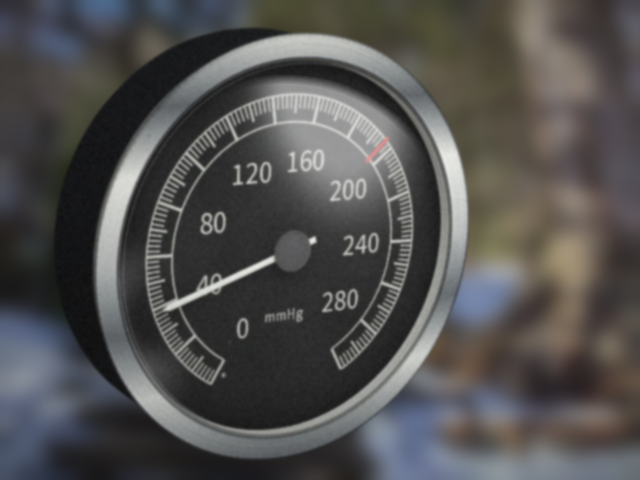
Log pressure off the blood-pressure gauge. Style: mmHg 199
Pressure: mmHg 40
